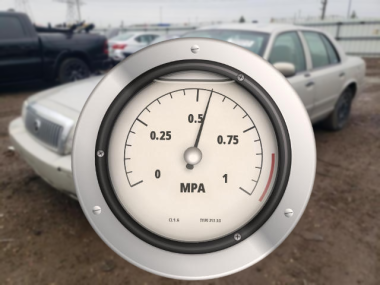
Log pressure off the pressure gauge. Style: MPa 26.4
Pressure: MPa 0.55
